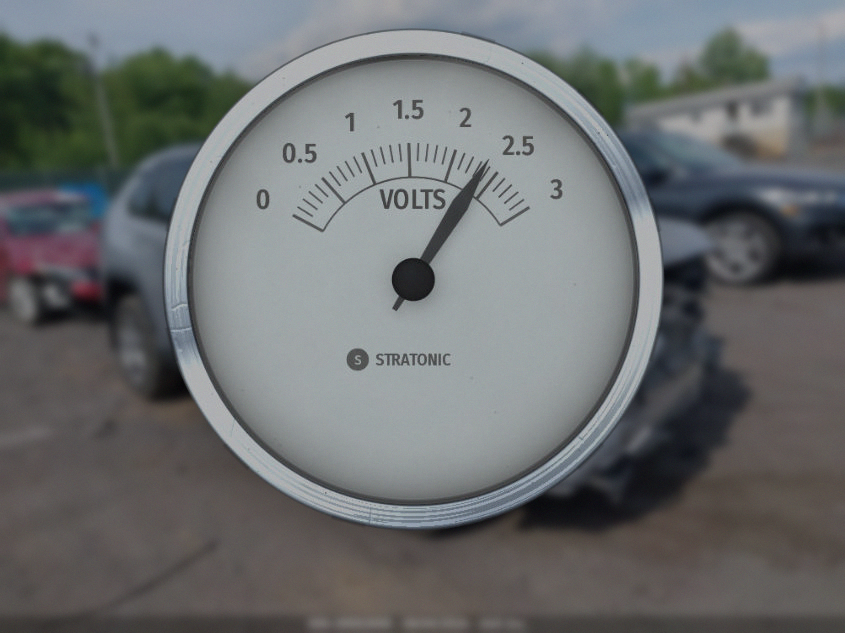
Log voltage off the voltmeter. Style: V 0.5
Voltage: V 2.35
